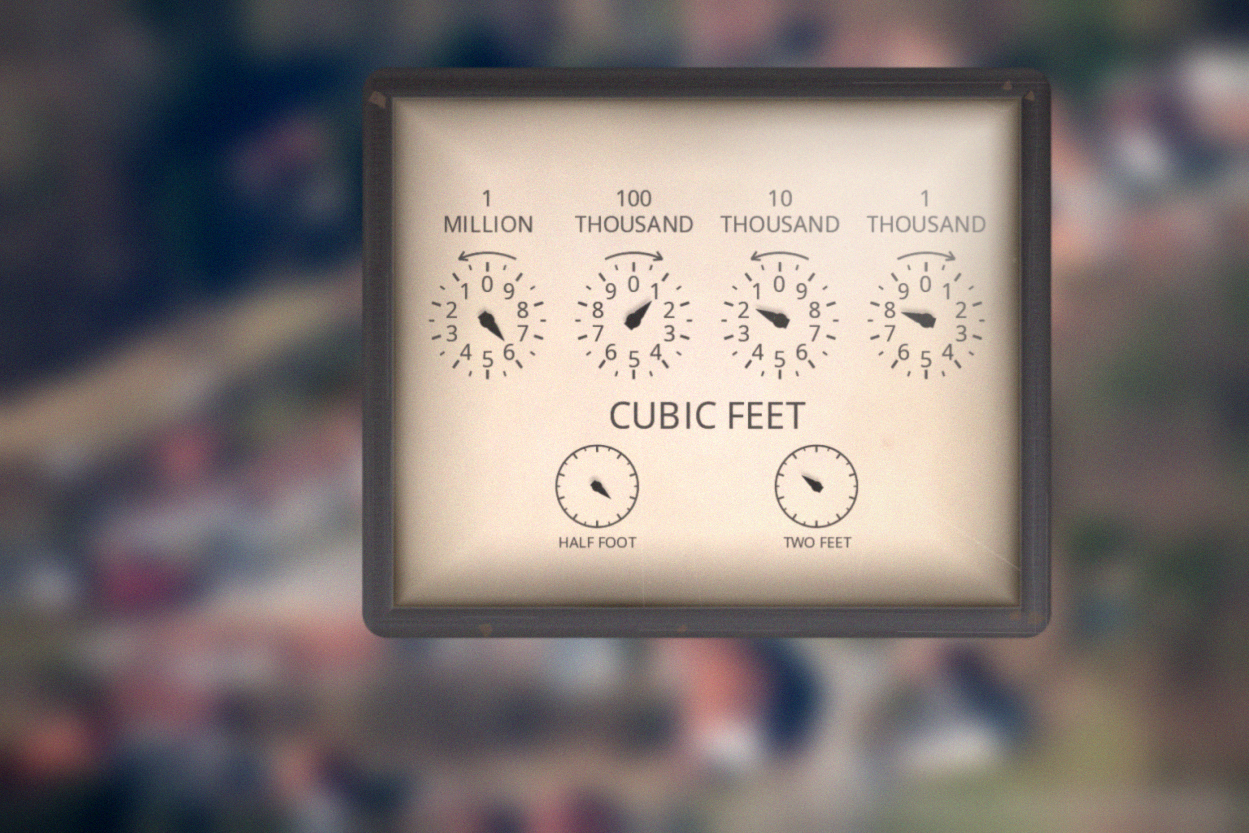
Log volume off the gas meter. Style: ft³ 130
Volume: ft³ 611800
